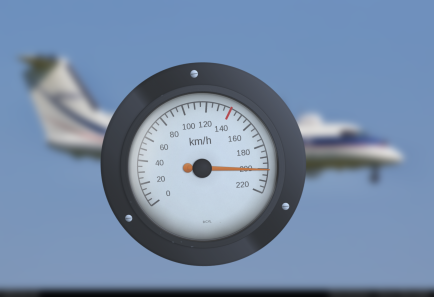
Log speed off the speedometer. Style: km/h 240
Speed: km/h 200
